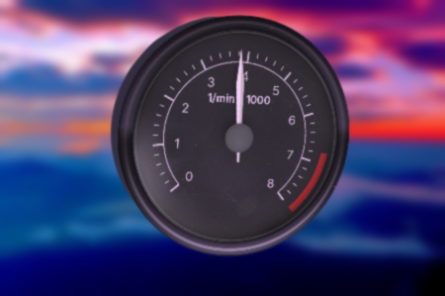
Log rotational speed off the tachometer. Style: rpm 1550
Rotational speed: rpm 3800
